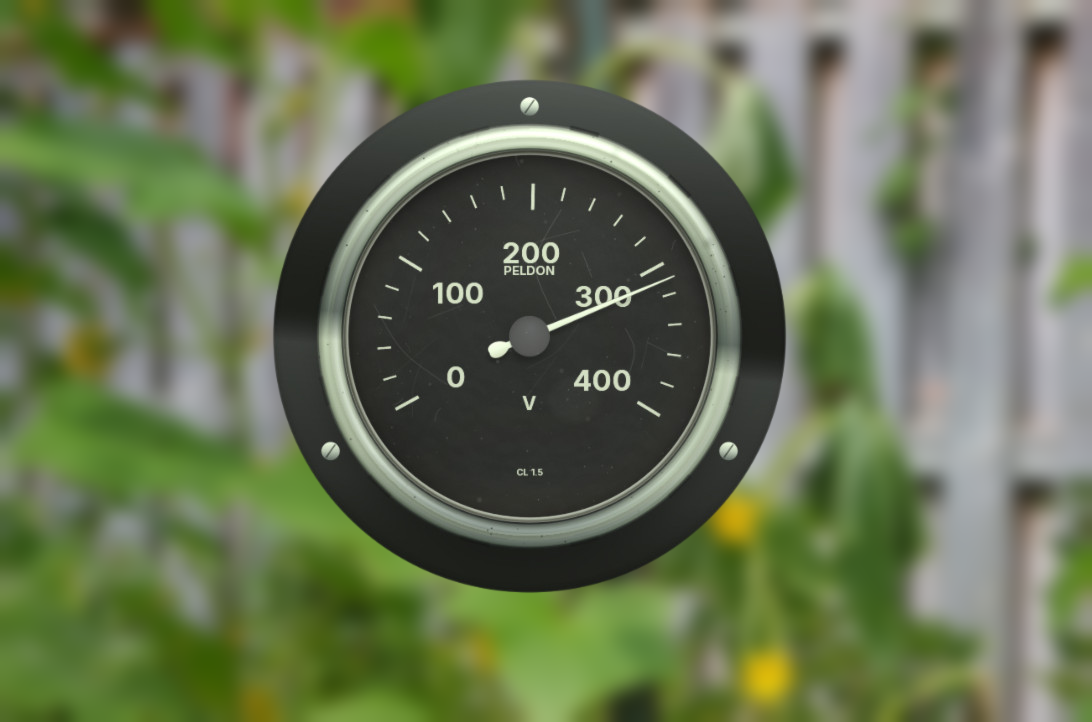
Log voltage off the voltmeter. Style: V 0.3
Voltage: V 310
